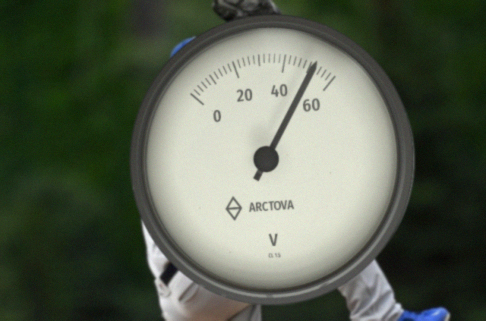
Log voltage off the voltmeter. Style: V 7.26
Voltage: V 52
